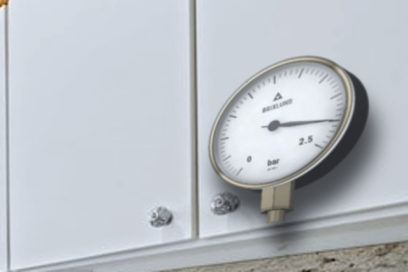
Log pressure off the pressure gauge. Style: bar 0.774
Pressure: bar 2.25
